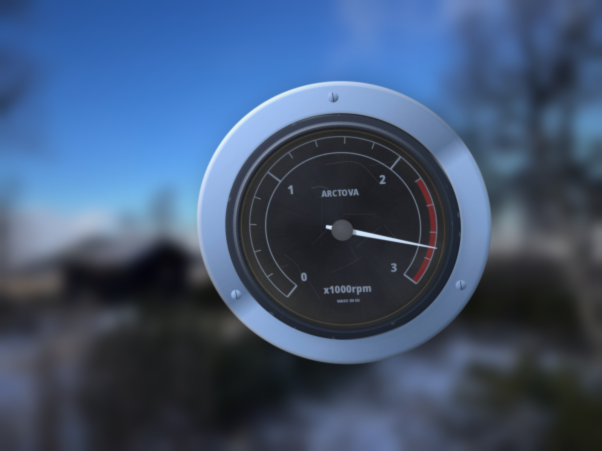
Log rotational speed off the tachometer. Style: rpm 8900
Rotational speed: rpm 2700
